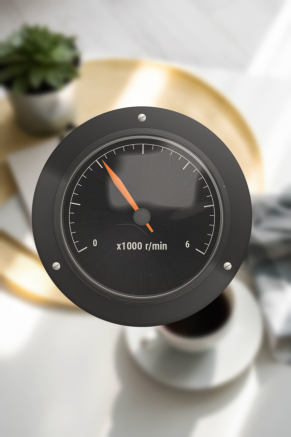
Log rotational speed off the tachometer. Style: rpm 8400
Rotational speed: rpm 2100
